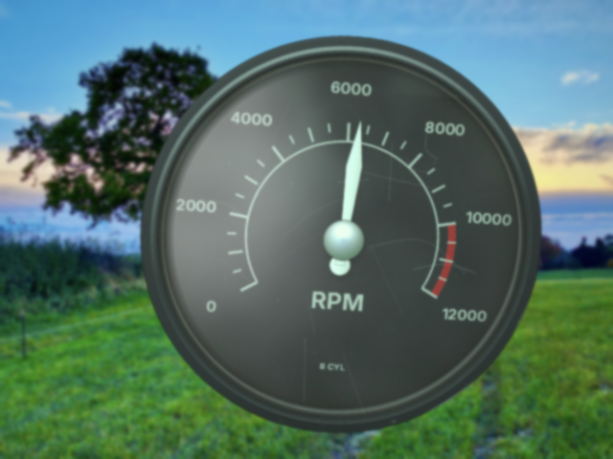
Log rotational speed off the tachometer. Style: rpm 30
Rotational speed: rpm 6250
